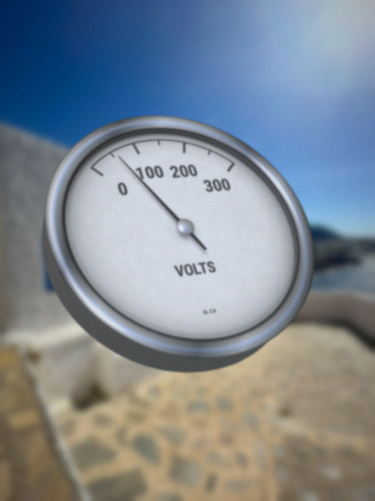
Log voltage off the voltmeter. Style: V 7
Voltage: V 50
